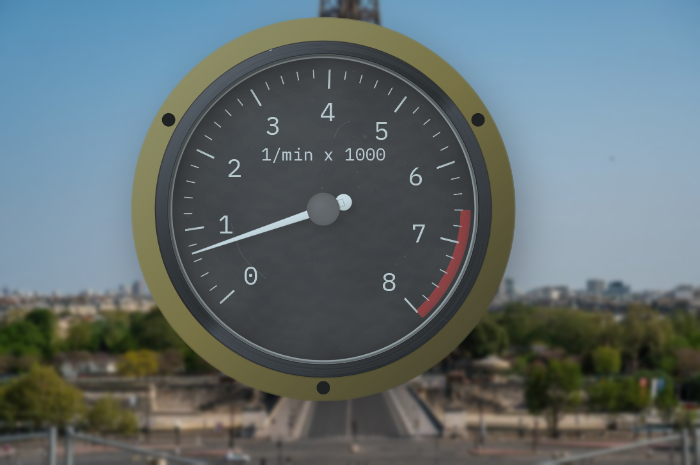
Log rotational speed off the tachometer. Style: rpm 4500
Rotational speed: rpm 700
